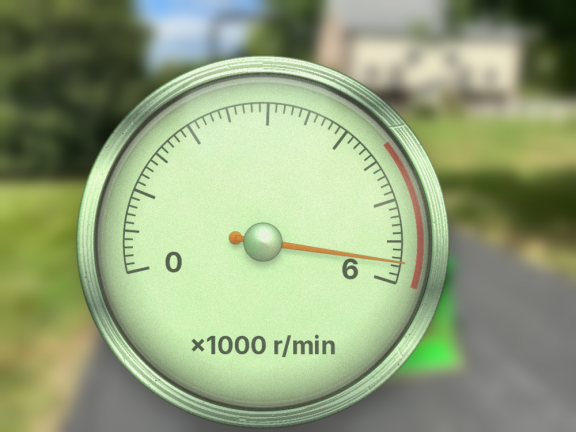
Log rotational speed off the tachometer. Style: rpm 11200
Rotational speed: rpm 5750
